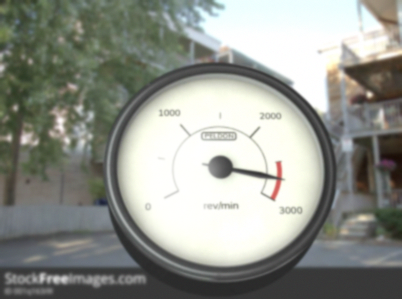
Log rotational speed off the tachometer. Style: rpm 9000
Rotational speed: rpm 2750
